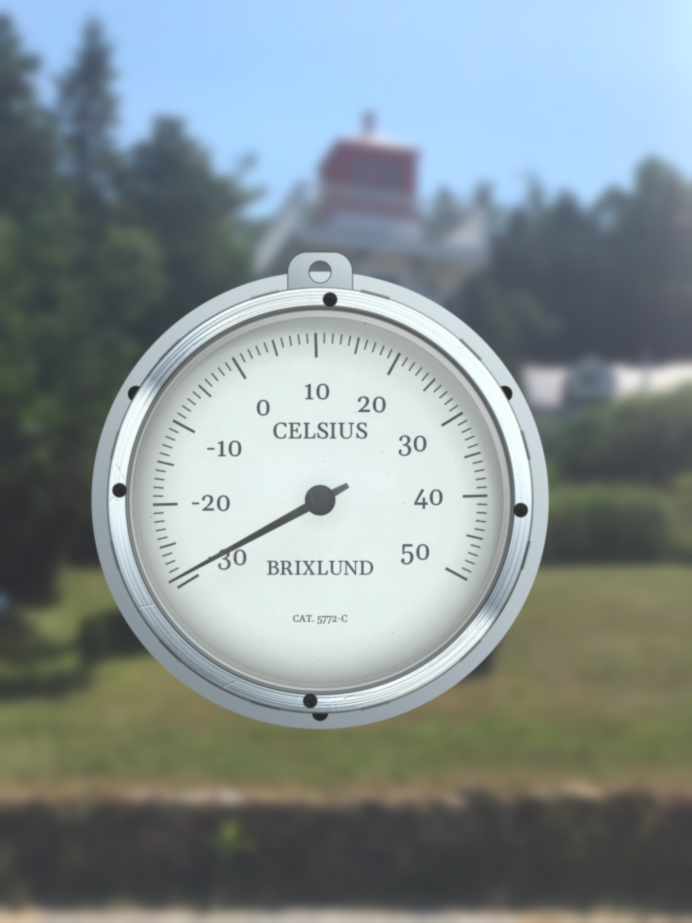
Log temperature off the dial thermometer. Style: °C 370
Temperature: °C -29
